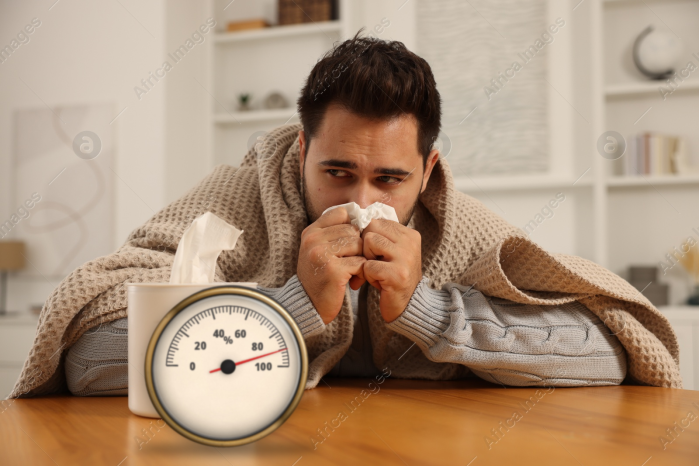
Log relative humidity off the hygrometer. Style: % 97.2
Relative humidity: % 90
